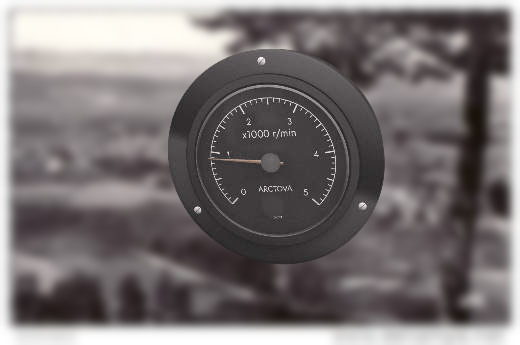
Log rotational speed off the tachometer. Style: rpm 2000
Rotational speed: rpm 900
